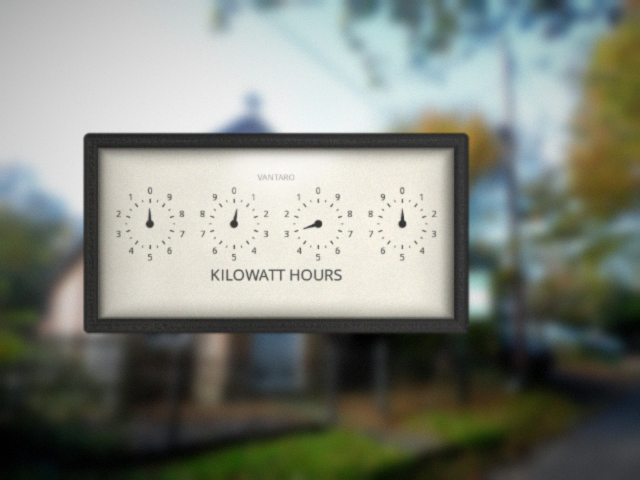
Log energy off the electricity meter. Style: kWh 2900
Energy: kWh 30
